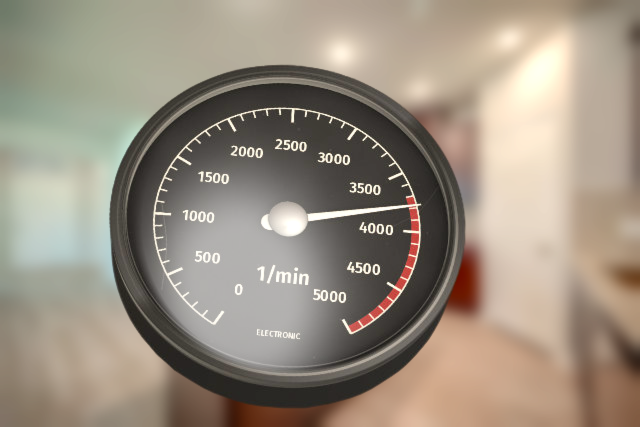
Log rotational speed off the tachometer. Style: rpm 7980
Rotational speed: rpm 3800
